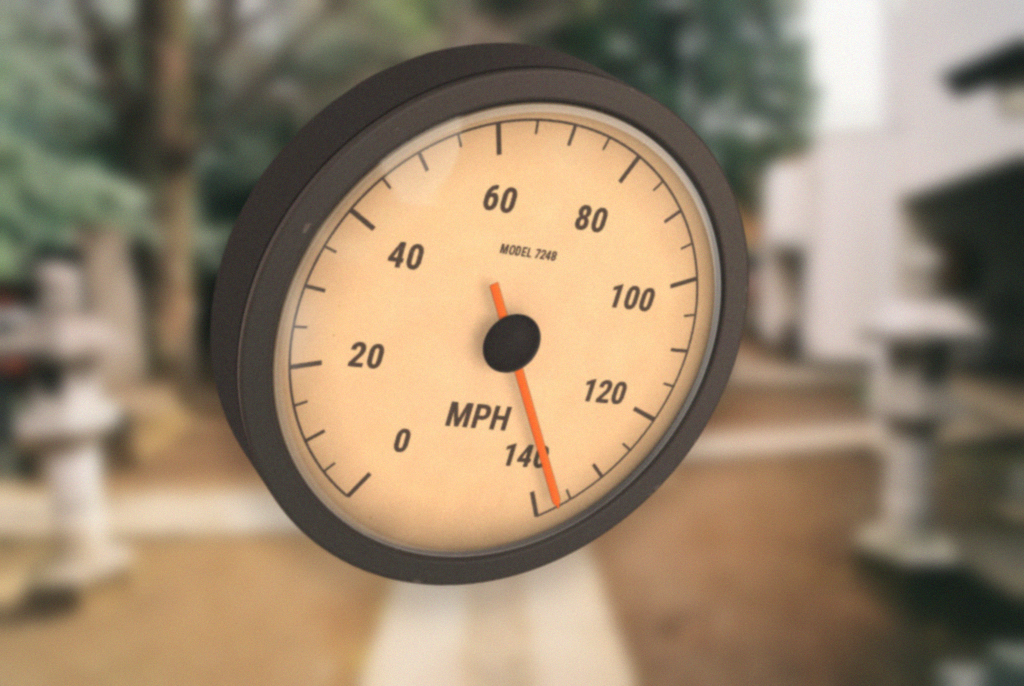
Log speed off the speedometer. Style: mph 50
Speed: mph 137.5
